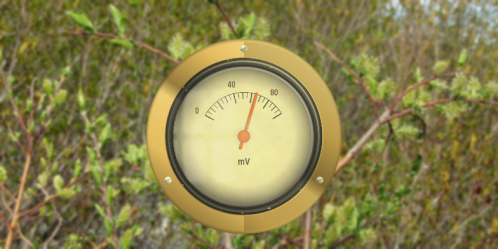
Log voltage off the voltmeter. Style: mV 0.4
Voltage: mV 65
